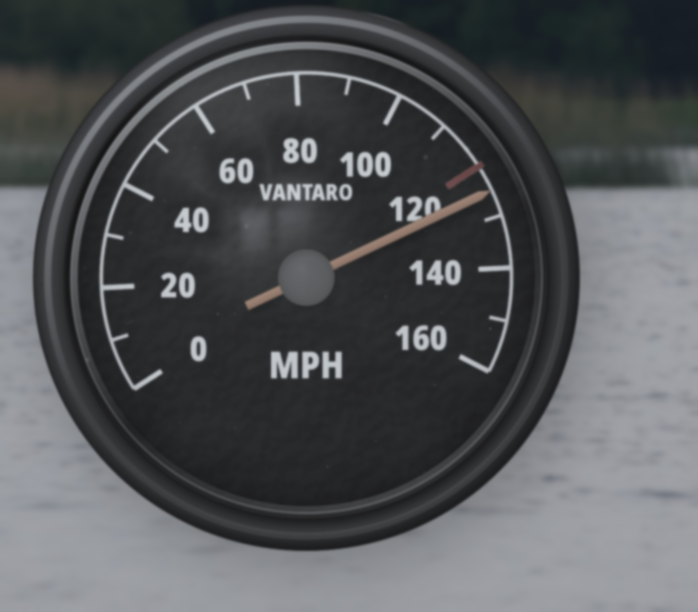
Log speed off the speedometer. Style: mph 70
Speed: mph 125
